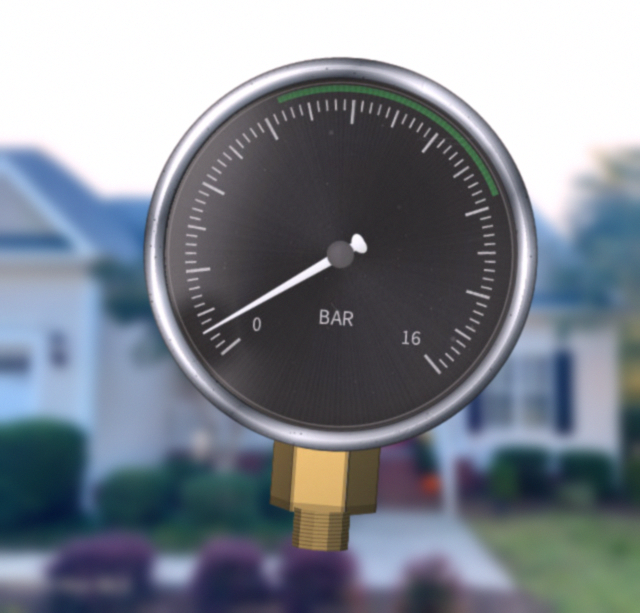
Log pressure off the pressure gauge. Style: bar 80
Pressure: bar 0.6
